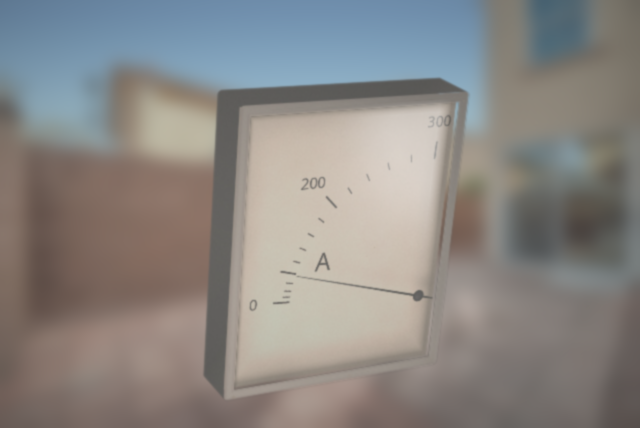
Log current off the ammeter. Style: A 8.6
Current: A 100
